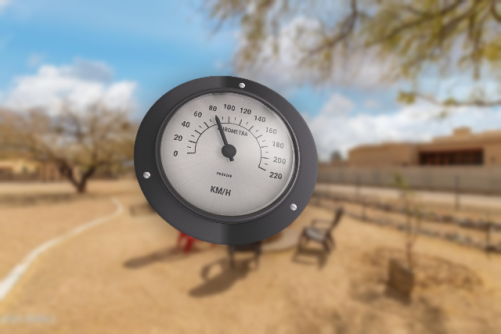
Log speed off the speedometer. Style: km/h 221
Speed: km/h 80
